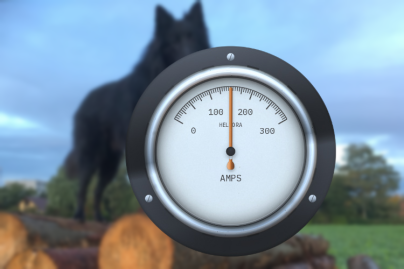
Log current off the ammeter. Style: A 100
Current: A 150
